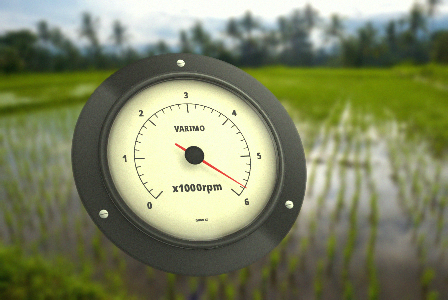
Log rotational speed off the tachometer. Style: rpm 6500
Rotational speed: rpm 5800
